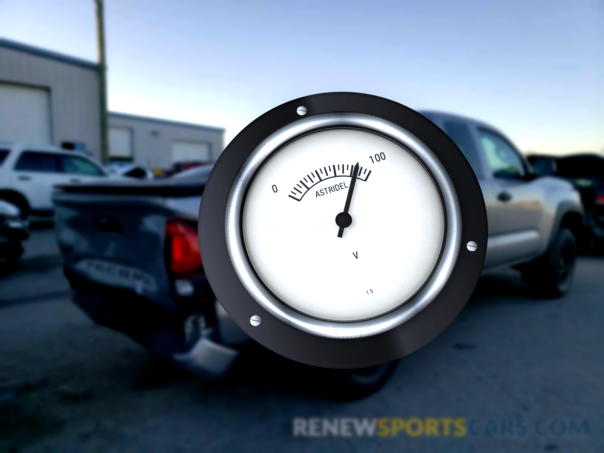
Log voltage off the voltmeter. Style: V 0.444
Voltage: V 85
